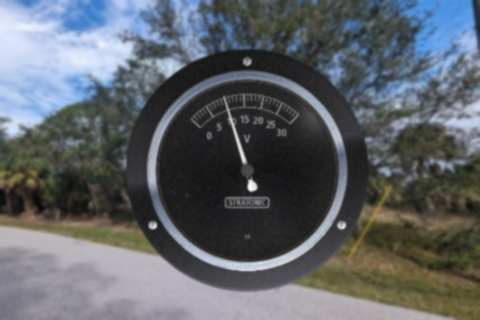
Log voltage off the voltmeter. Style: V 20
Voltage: V 10
